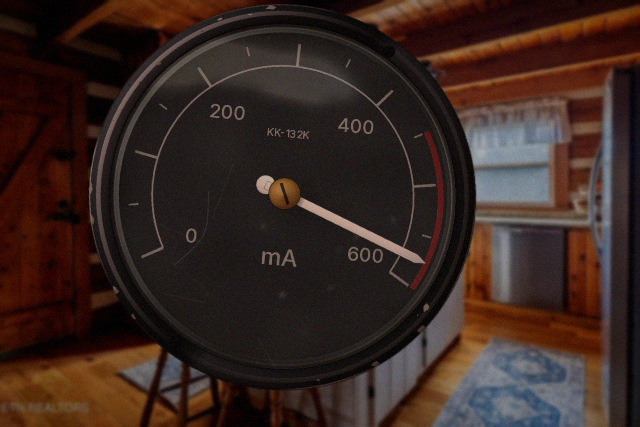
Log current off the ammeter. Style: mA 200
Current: mA 575
